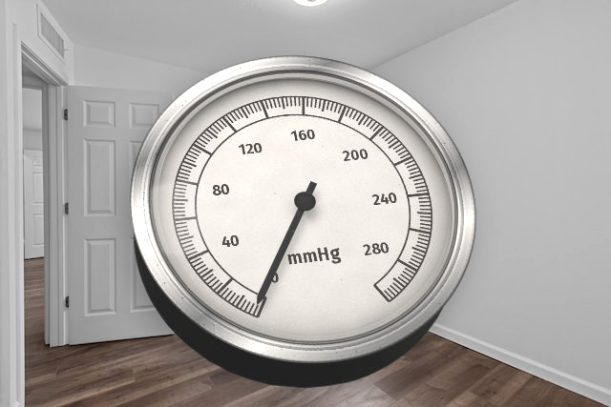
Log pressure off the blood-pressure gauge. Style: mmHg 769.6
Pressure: mmHg 2
